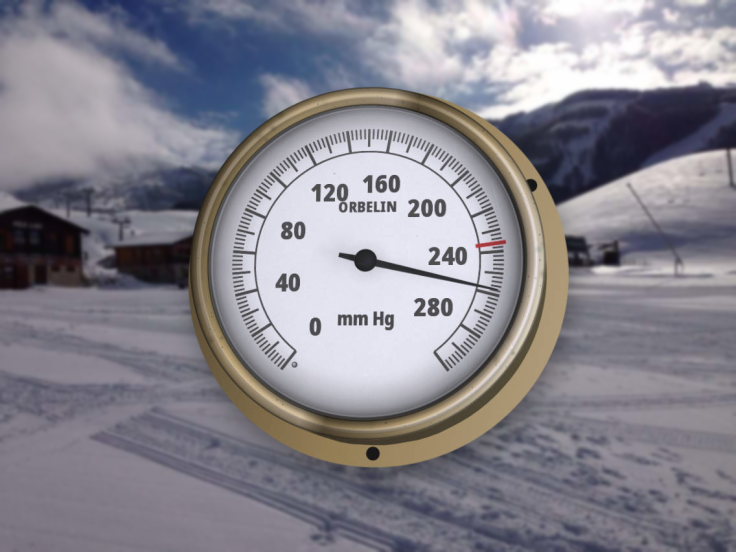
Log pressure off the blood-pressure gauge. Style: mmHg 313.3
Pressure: mmHg 258
